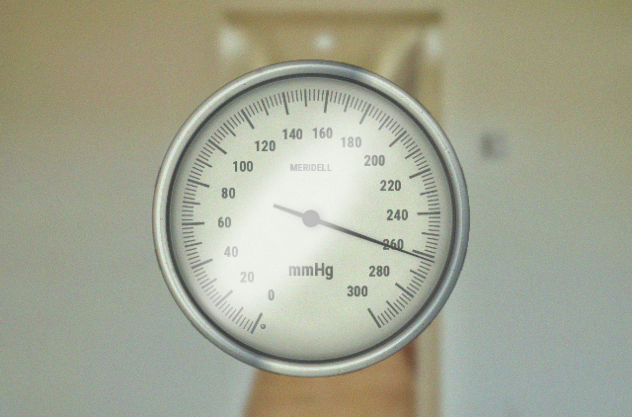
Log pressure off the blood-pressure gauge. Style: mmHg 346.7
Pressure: mmHg 262
